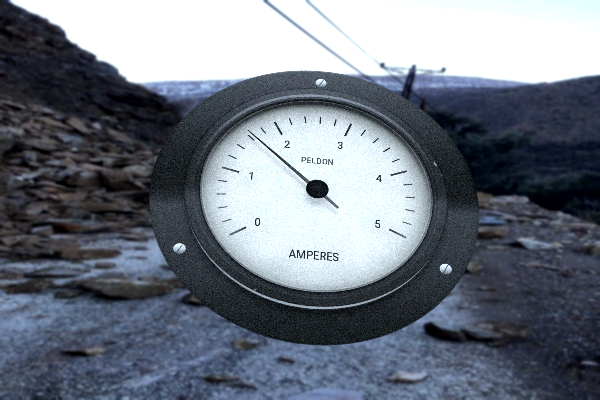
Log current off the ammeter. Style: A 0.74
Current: A 1.6
